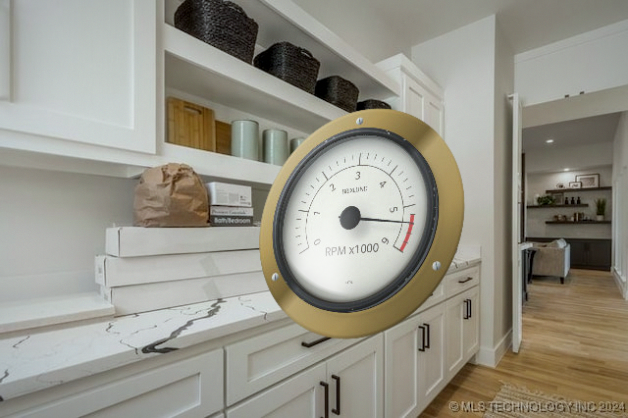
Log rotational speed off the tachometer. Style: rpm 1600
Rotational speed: rpm 5400
